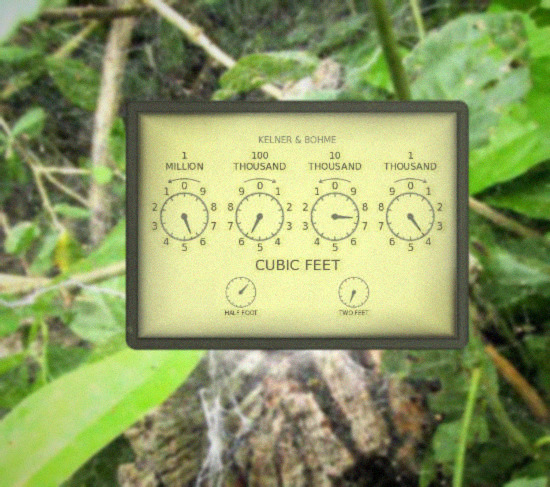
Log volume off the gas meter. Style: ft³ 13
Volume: ft³ 557400
